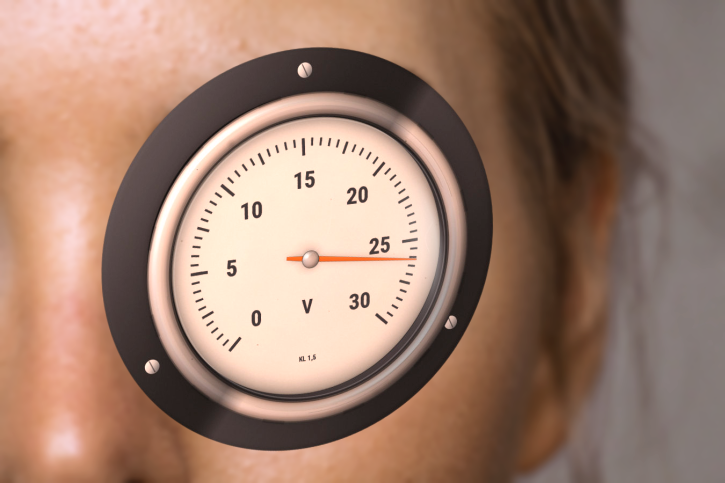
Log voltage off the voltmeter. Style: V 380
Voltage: V 26
